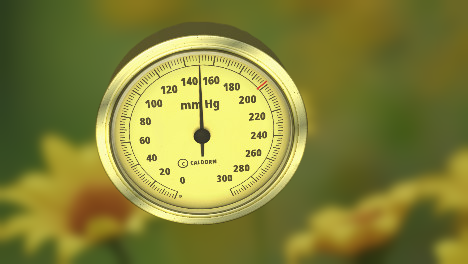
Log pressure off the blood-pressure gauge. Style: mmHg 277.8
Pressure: mmHg 150
